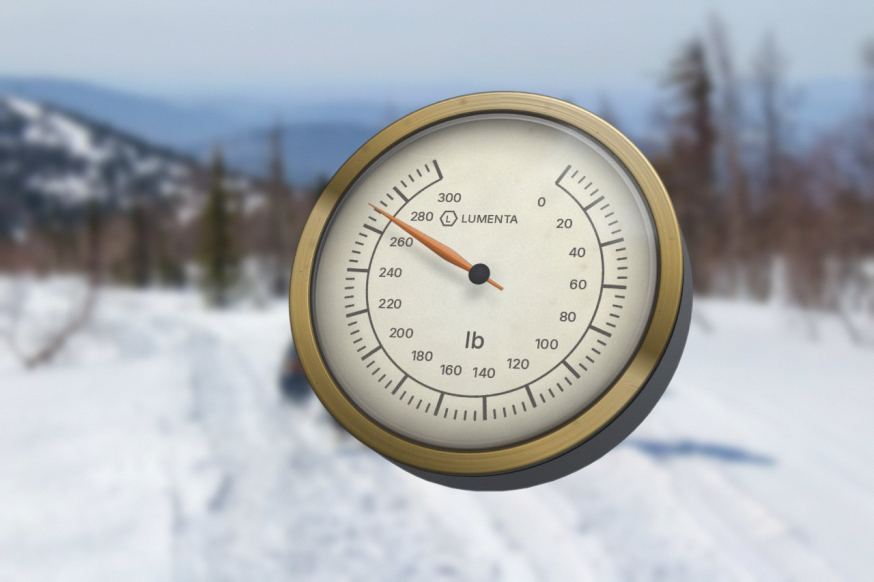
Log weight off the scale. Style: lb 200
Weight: lb 268
